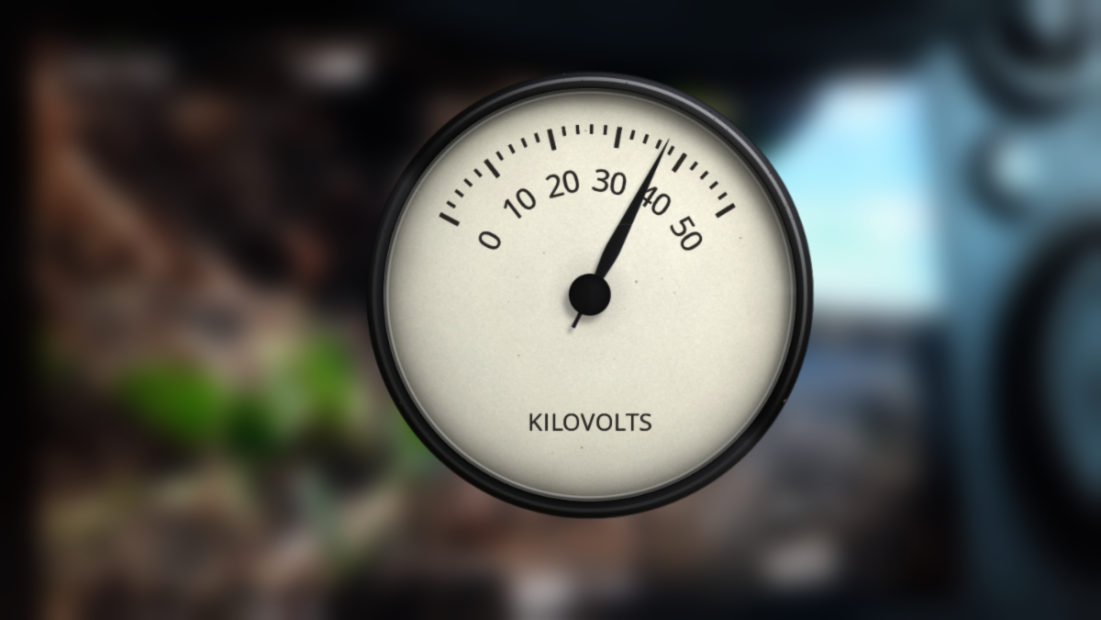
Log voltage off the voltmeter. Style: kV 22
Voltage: kV 37
